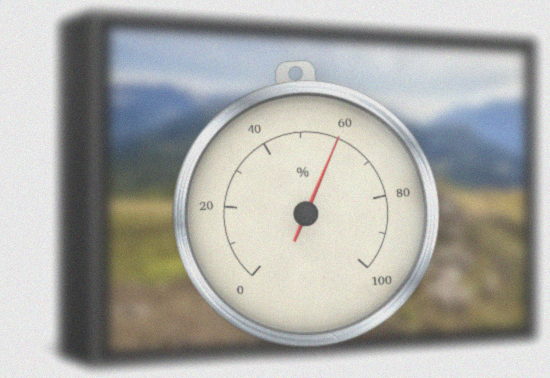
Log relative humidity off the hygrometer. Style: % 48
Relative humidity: % 60
